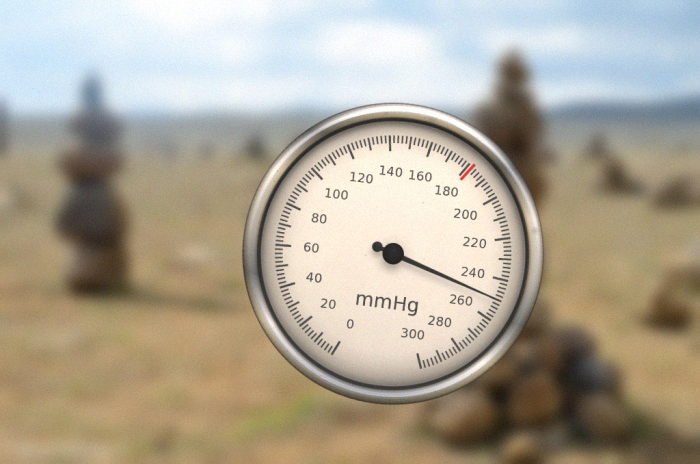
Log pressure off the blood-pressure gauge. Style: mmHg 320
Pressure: mmHg 250
